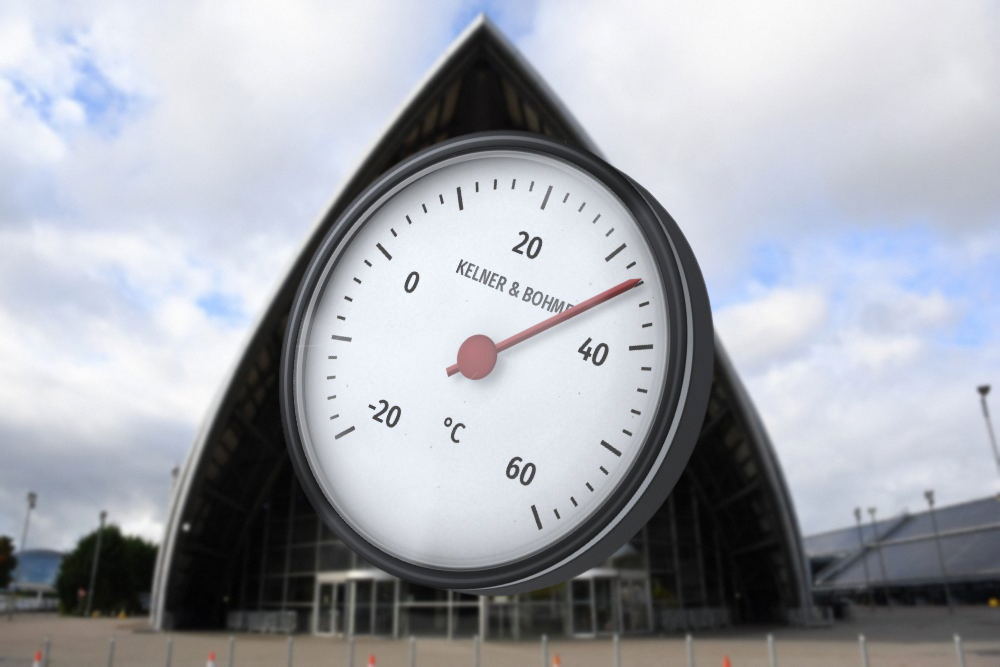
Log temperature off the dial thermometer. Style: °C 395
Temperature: °C 34
